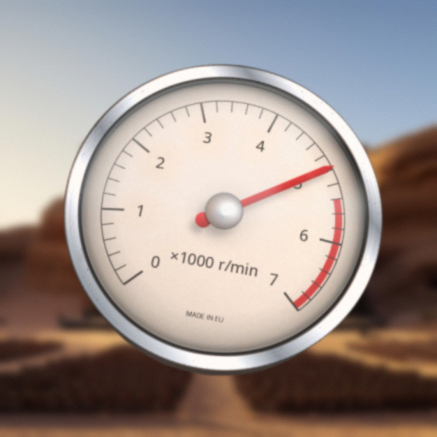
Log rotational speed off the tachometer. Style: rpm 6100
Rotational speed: rpm 5000
